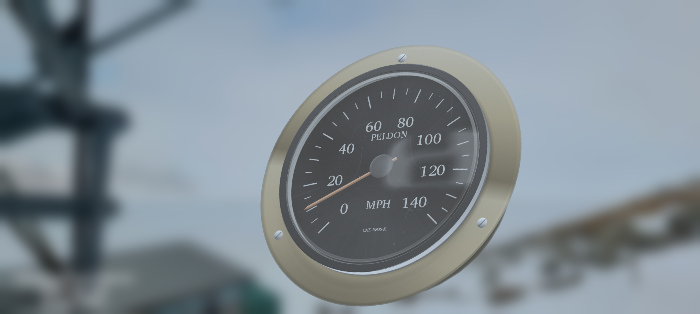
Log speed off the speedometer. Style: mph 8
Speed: mph 10
